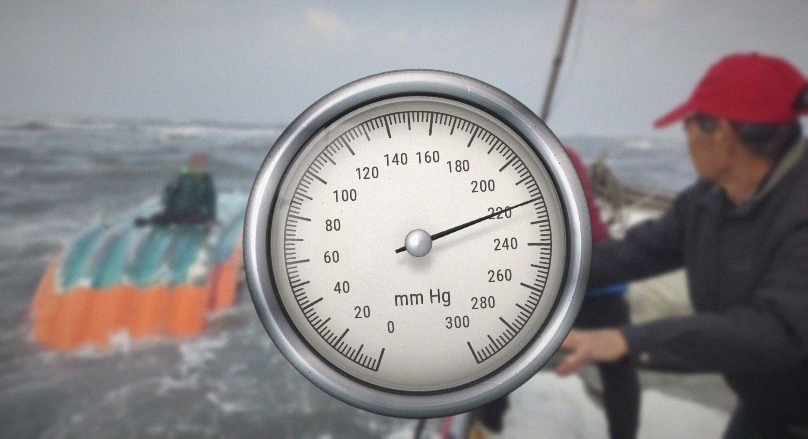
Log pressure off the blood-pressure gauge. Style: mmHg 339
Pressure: mmHg 220
